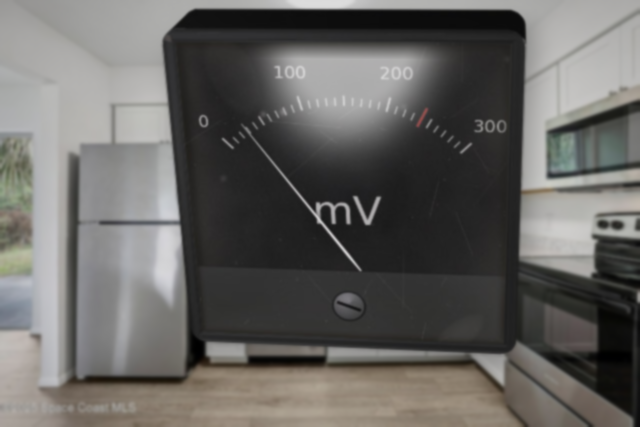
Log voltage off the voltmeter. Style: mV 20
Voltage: mV 30
